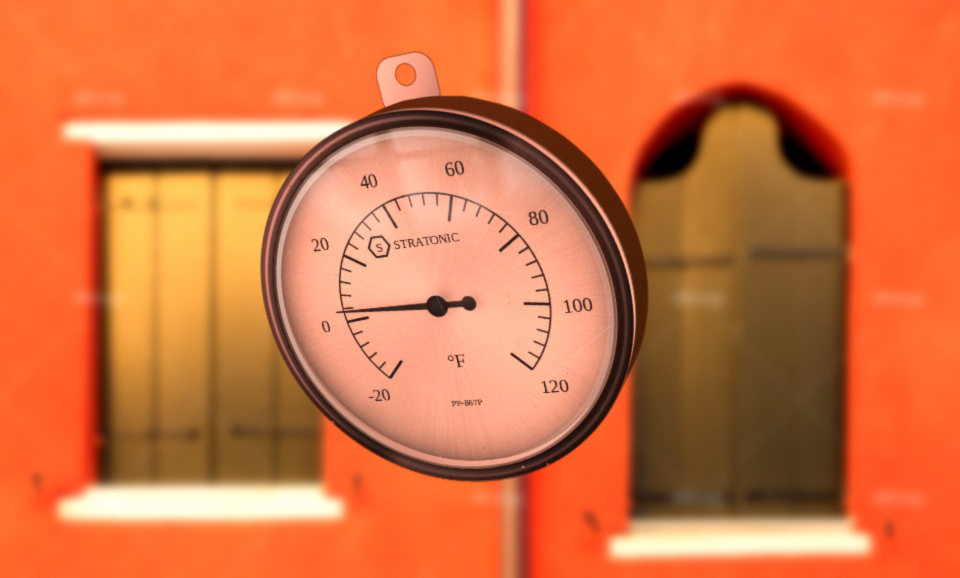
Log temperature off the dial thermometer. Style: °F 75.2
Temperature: °F 4
